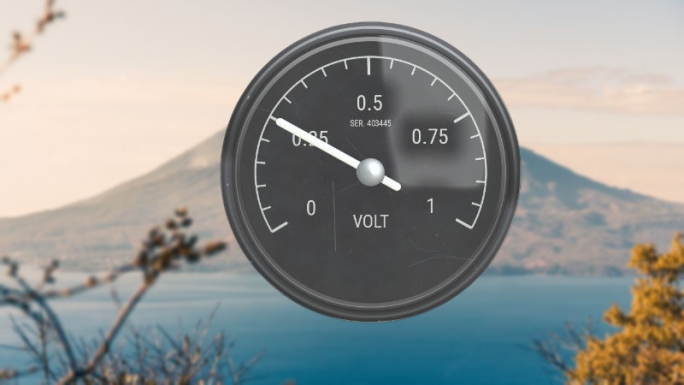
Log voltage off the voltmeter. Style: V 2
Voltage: V 0.25
